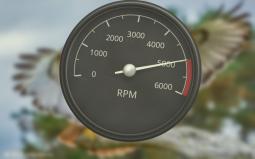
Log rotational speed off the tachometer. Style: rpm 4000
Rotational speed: rpm 5000
